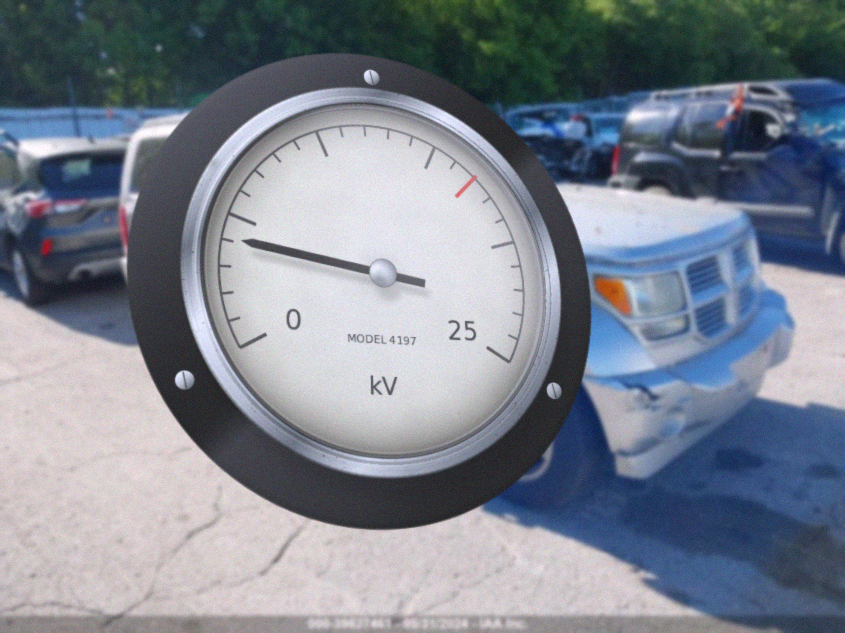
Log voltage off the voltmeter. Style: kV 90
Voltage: kV 4
